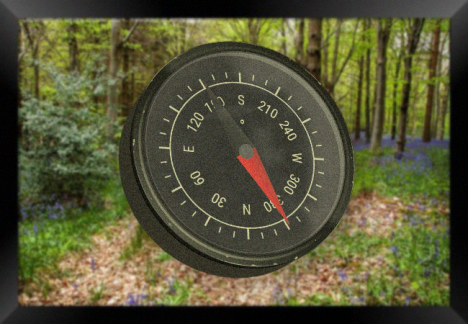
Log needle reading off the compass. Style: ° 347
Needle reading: ° 330
